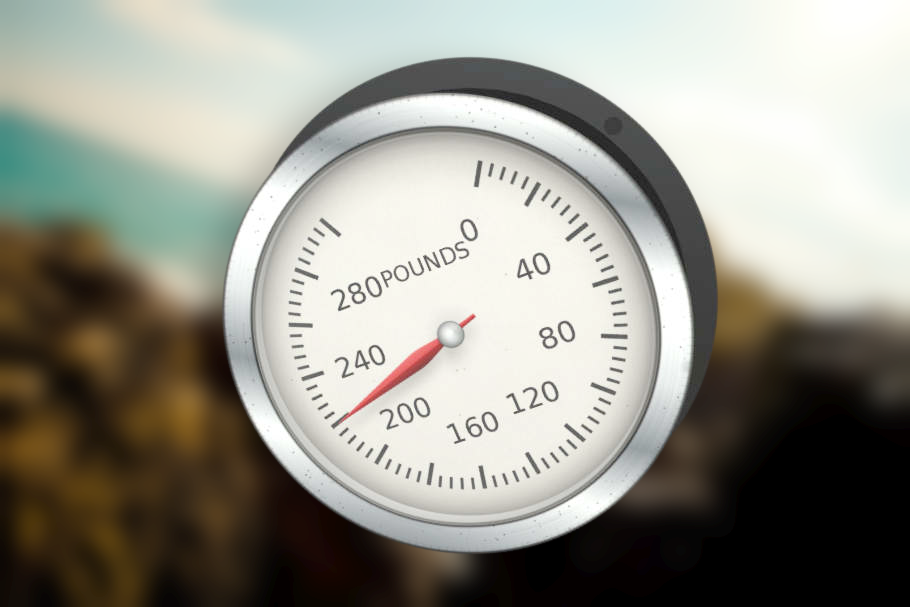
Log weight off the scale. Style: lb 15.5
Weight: lb 220
